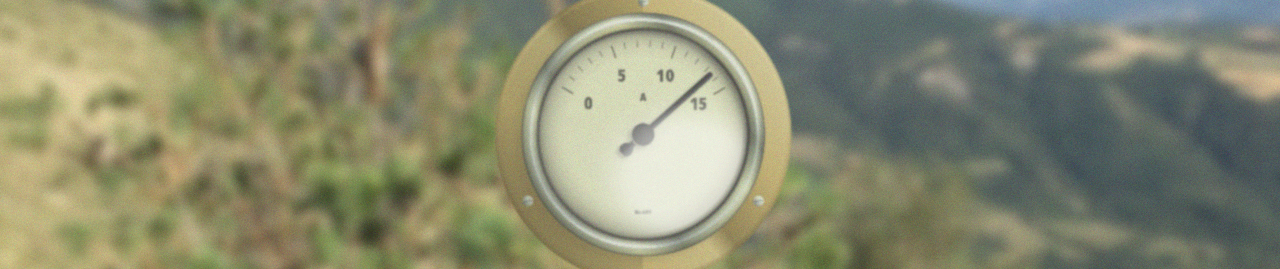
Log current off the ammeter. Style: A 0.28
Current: A 13.5
